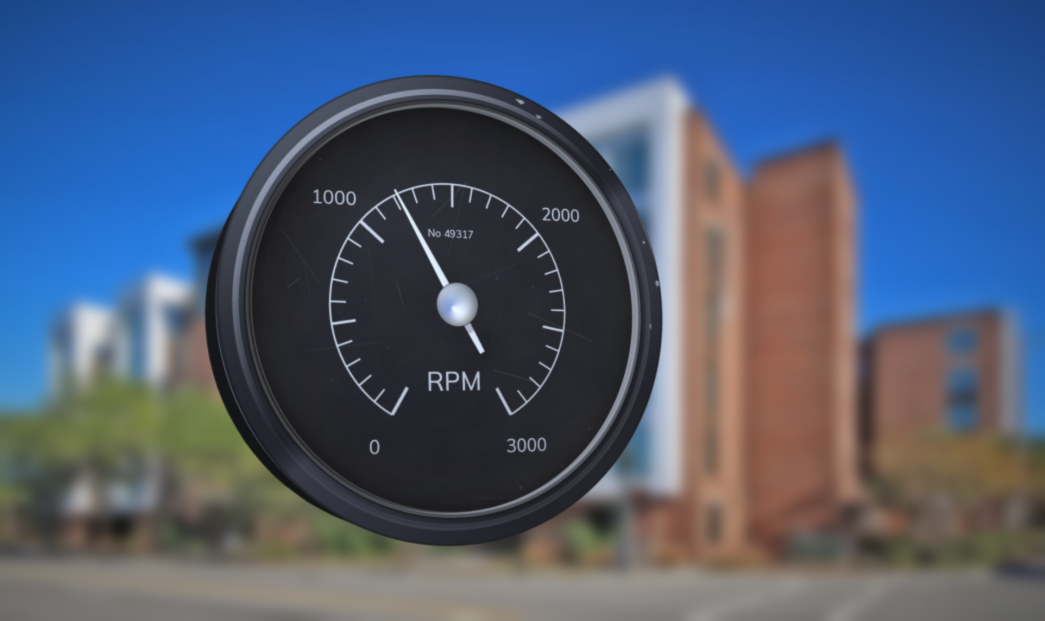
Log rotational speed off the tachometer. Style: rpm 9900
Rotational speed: rpm 1200
